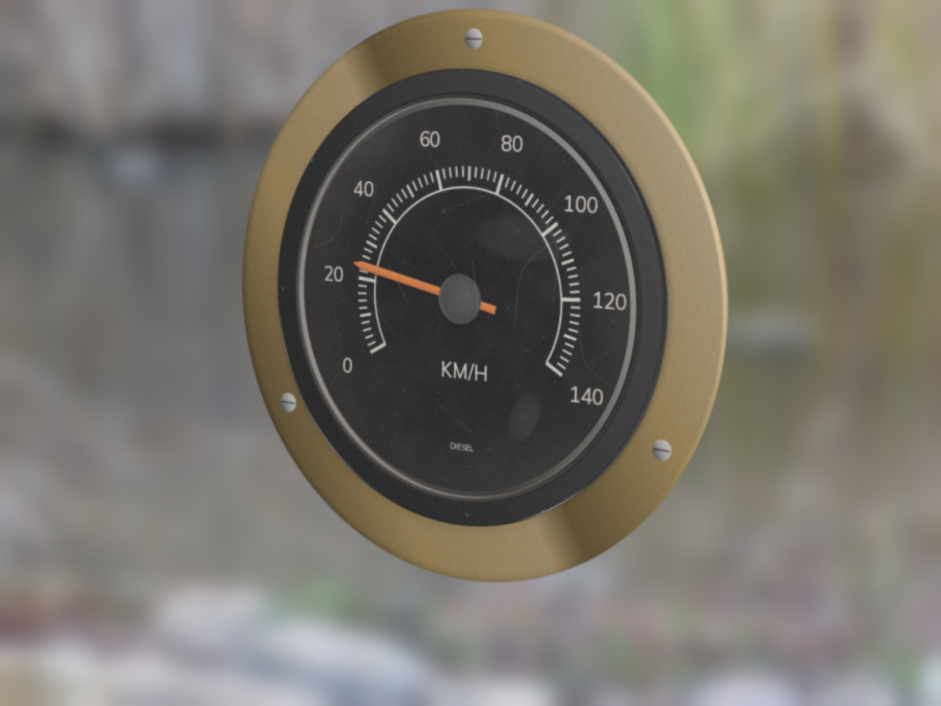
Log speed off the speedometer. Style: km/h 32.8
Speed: km/h 24
